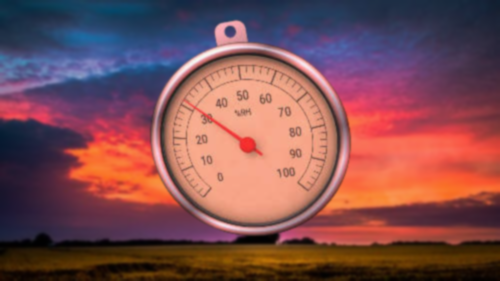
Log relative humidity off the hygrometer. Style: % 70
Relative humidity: % 32
